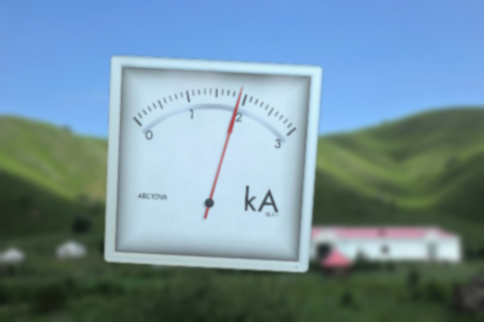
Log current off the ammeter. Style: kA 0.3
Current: kA 1.9
